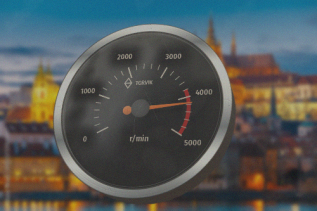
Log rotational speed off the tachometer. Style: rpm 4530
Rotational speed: rpm 4200
